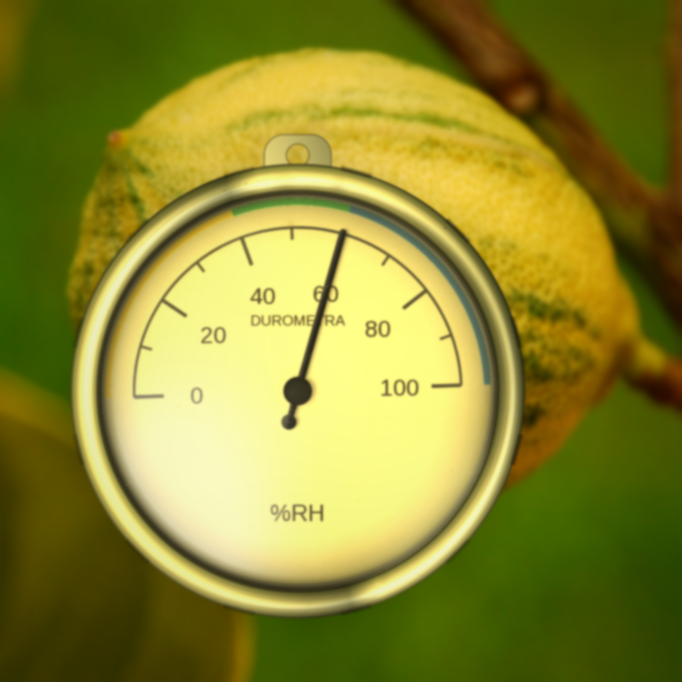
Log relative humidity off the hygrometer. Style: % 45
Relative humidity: % 60
